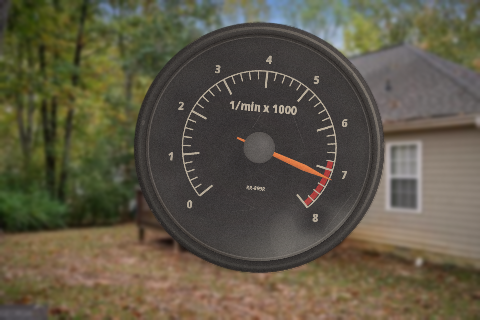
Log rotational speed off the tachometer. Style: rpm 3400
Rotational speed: rpm 7200
